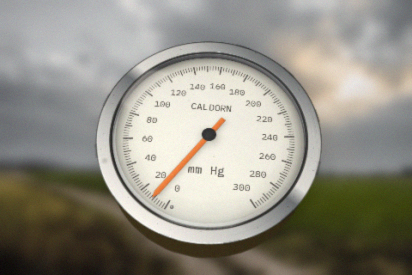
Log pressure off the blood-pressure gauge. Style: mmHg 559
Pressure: mmHg 10
